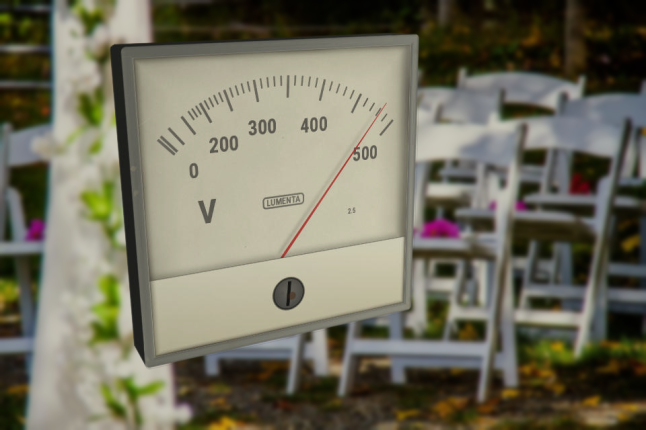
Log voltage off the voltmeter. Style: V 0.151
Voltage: V 480
